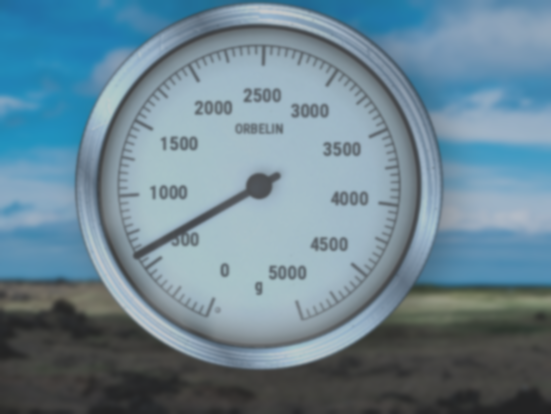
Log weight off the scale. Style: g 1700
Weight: g 600
